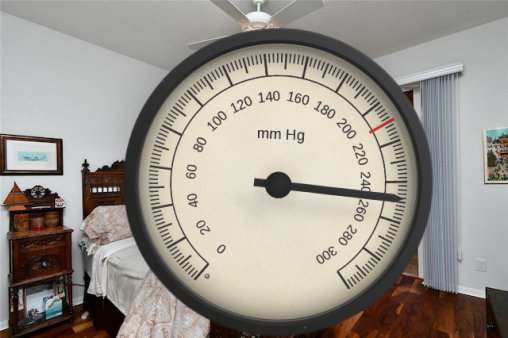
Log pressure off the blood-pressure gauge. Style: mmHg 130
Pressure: mmHg 248
